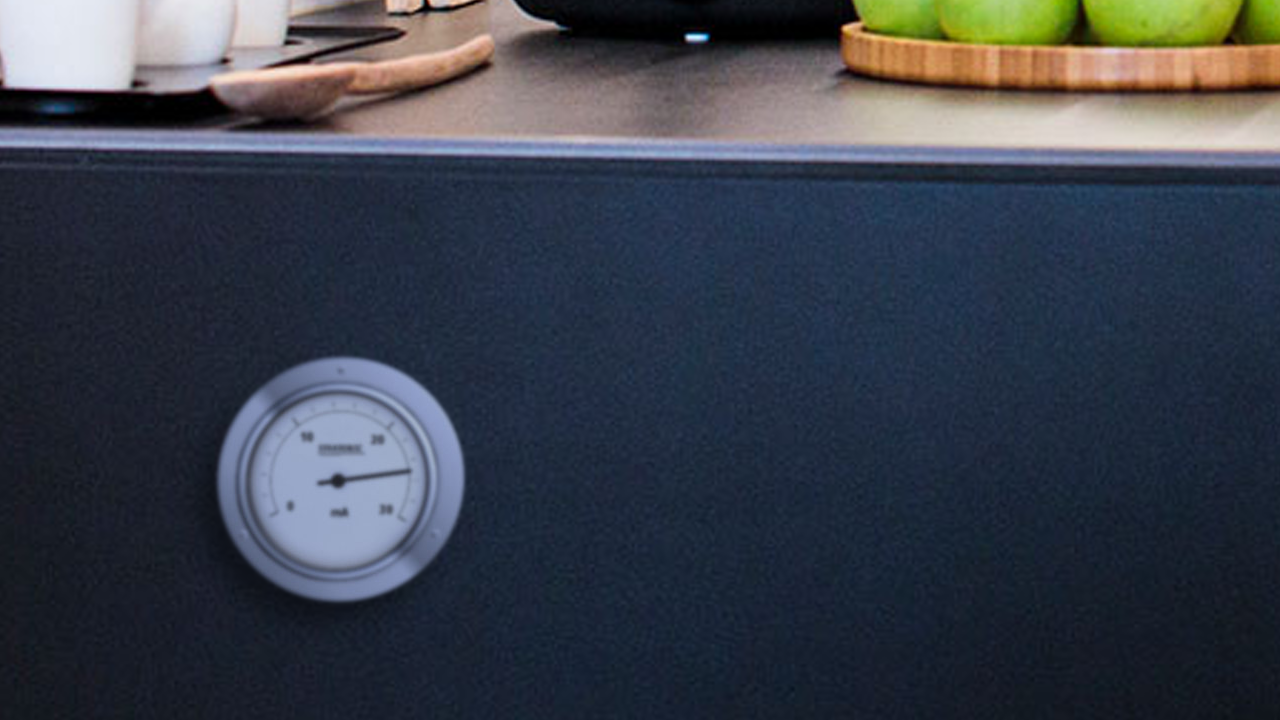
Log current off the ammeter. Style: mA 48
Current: mA 25
